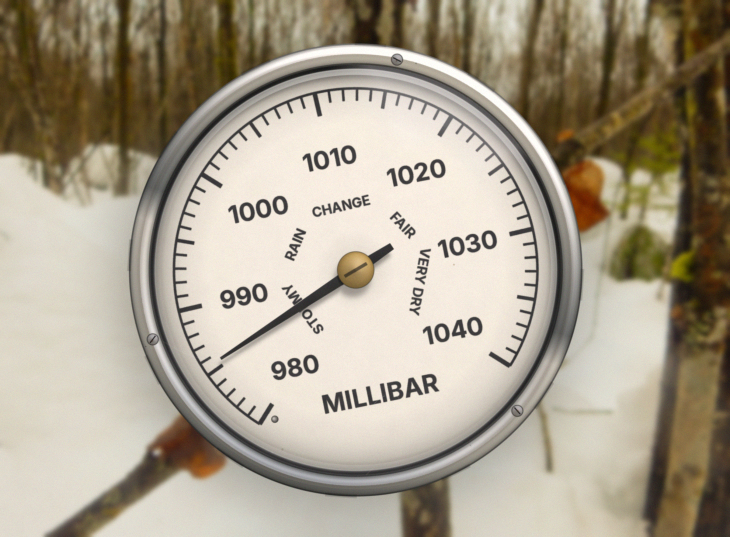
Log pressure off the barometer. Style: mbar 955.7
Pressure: mbar 985.5
